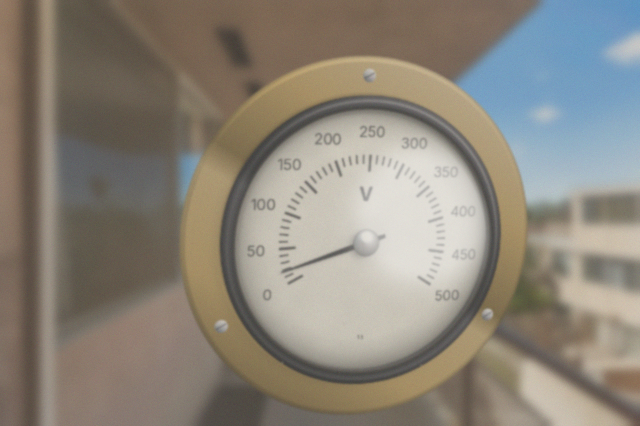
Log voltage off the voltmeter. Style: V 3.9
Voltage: V 20
